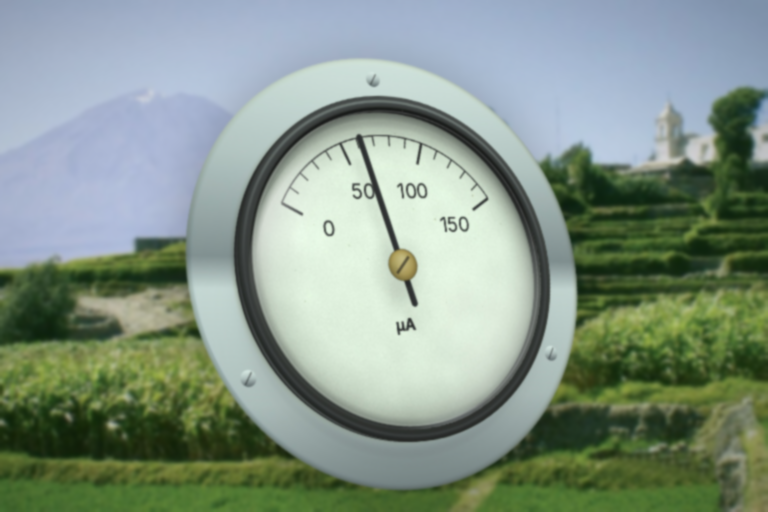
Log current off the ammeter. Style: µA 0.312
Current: µA 60
